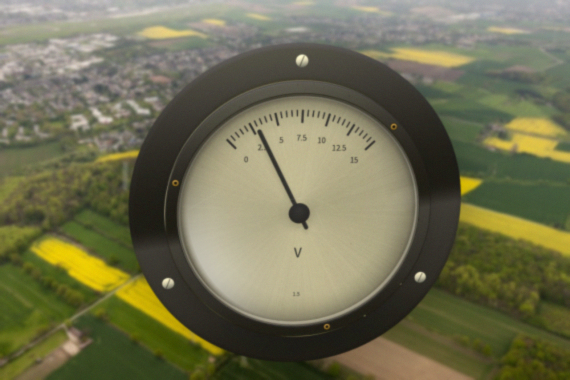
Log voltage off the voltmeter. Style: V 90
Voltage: V 3
